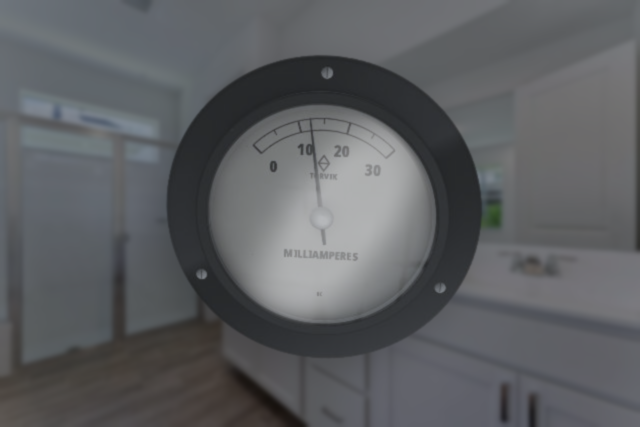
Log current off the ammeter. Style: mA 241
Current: mA 12.5
